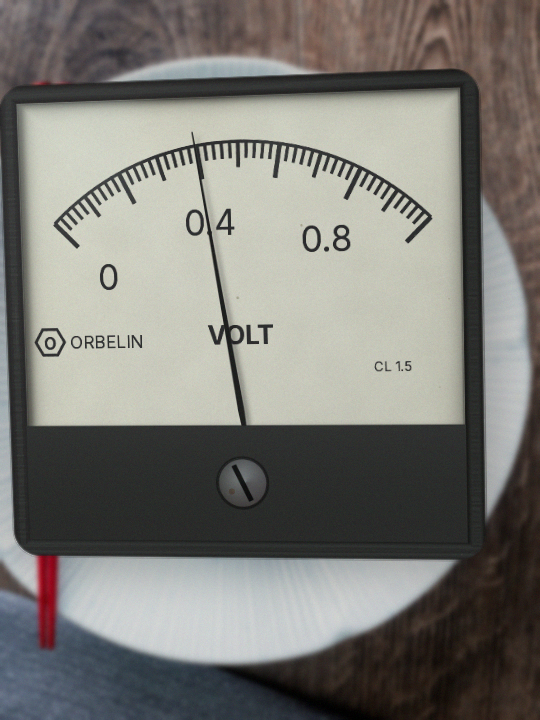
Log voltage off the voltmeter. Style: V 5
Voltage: V 0.4
